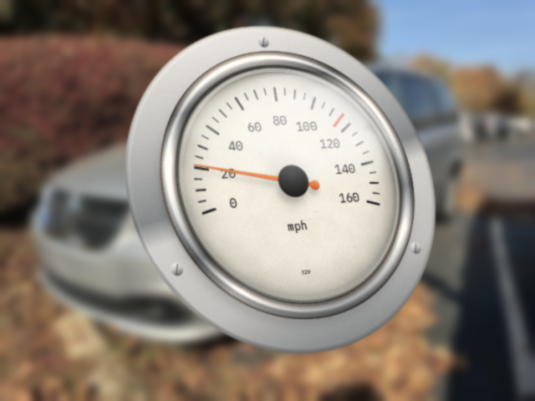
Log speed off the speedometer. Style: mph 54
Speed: mph 20
